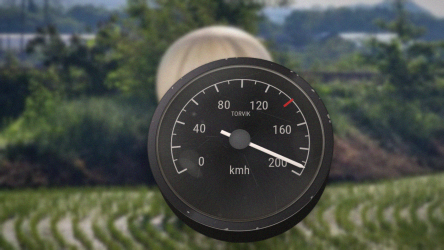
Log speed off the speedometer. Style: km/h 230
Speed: km/h 195
